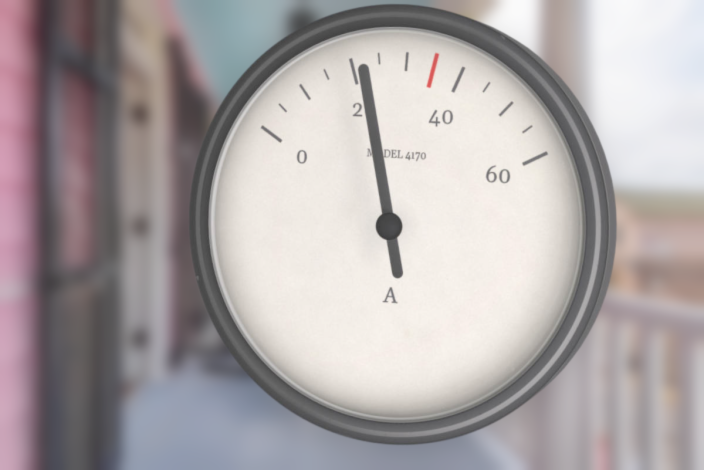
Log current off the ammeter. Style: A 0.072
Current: A 22.5
